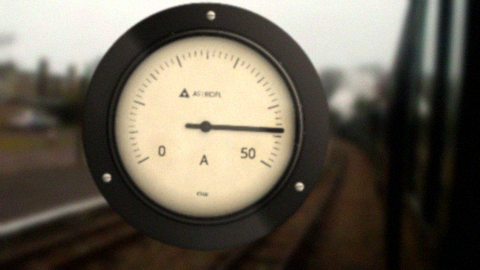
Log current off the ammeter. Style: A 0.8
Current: A 44
